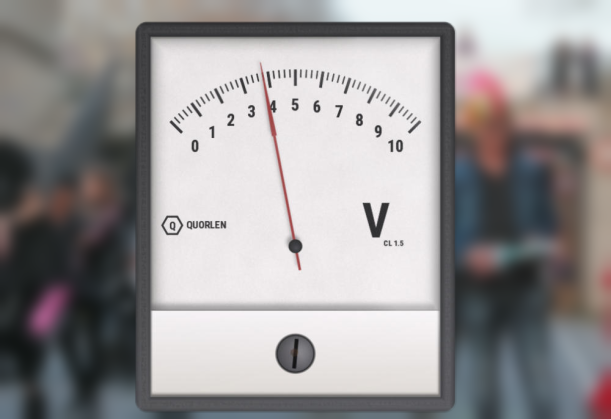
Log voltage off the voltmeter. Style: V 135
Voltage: V 3.8
